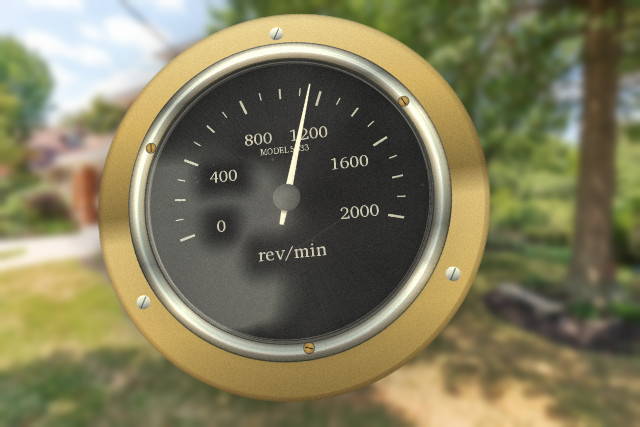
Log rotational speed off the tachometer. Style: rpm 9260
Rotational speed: rpm 1150
